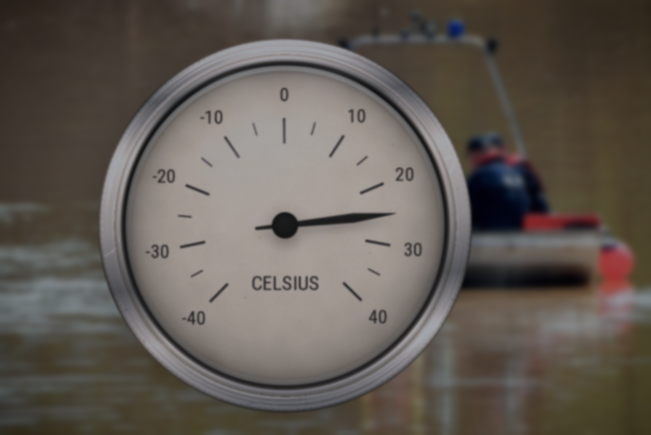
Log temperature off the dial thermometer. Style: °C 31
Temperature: °C 25
